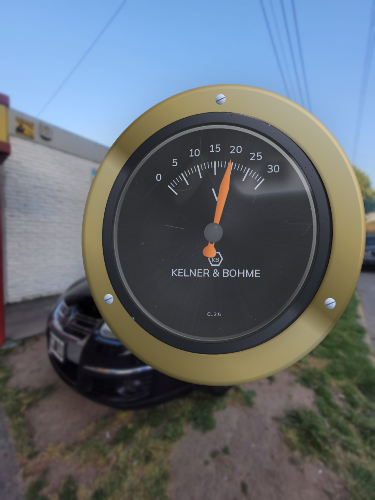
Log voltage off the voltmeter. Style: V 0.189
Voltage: V 20
